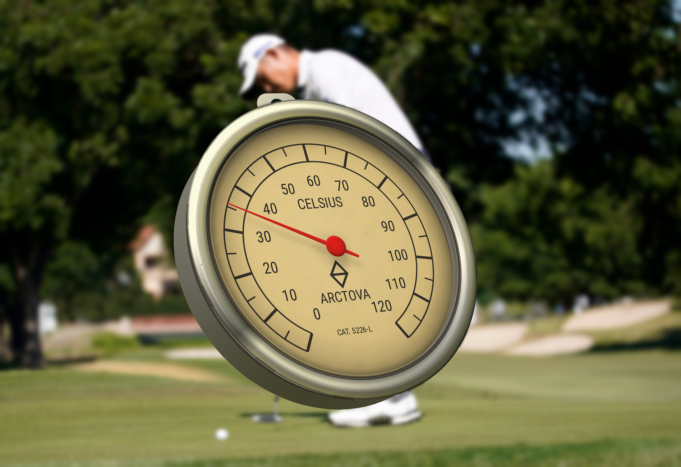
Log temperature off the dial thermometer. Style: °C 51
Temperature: °C 35
